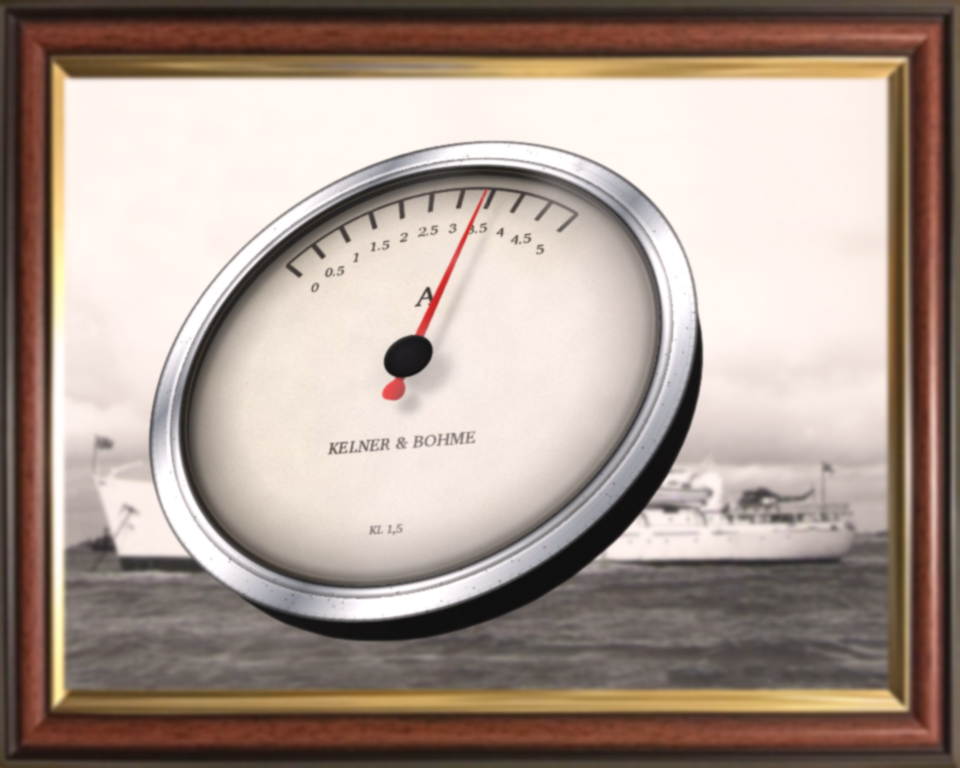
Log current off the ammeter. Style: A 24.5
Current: A 3.5
